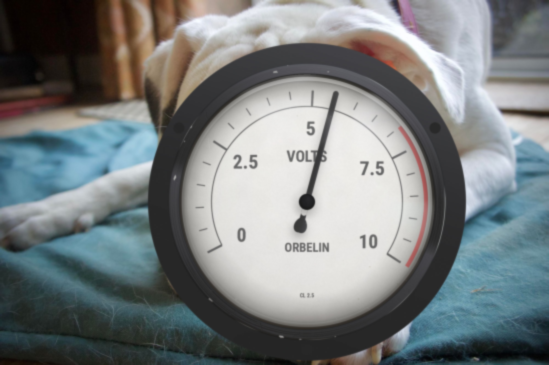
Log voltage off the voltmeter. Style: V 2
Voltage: V 5.5
